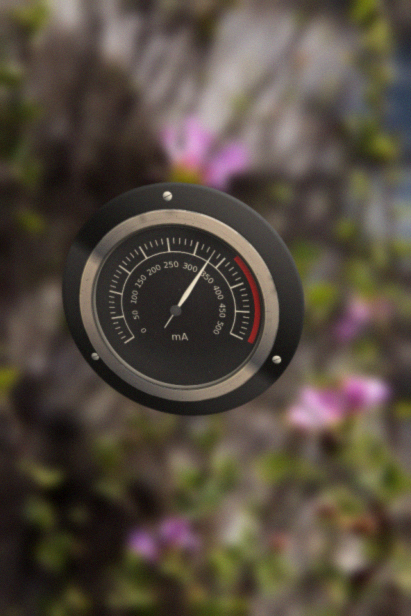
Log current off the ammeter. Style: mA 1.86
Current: mA 330
